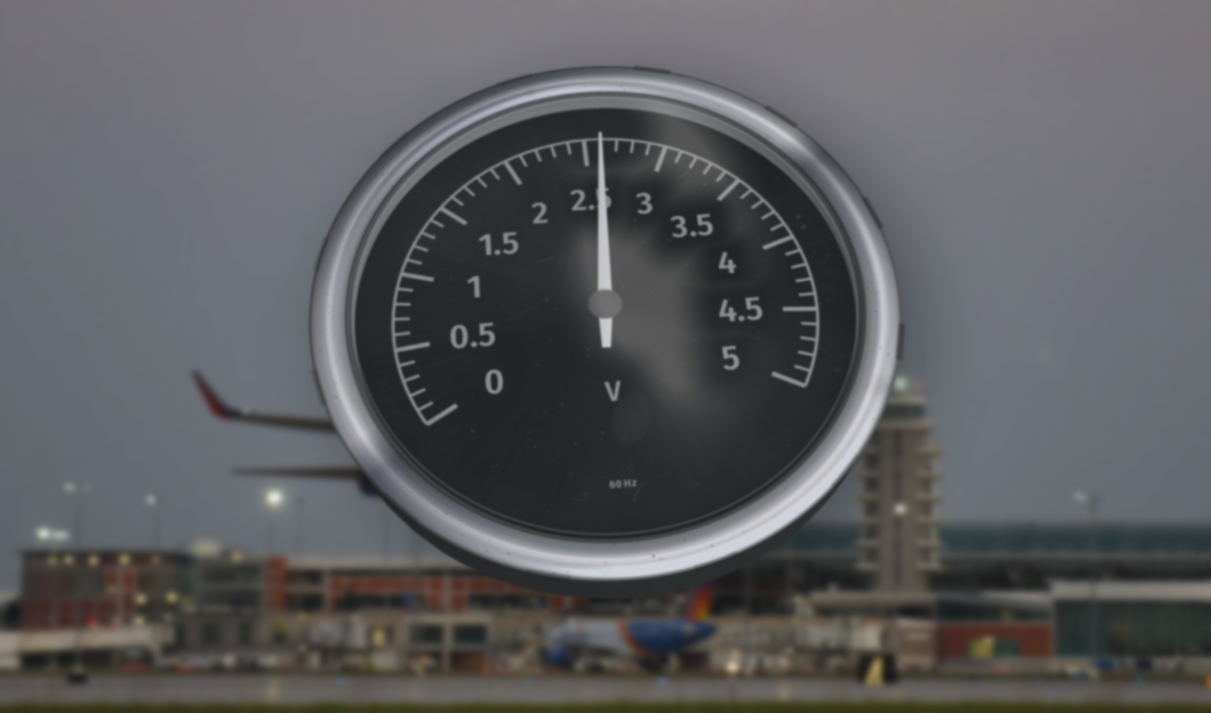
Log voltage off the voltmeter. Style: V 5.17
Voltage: V 2.6
